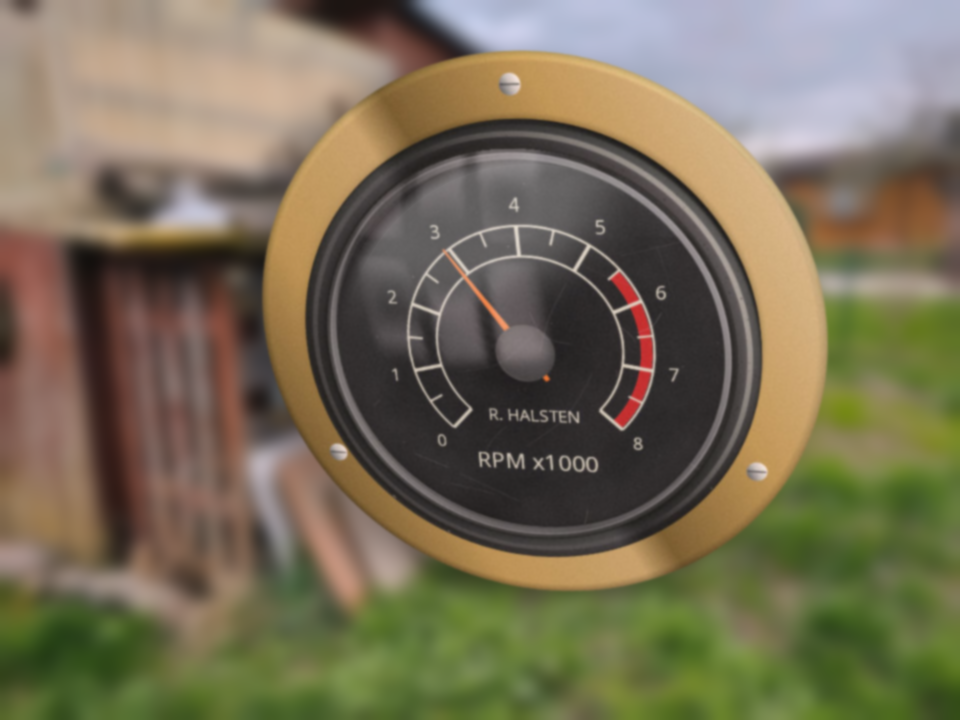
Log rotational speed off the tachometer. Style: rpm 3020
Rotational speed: rpm 3000
